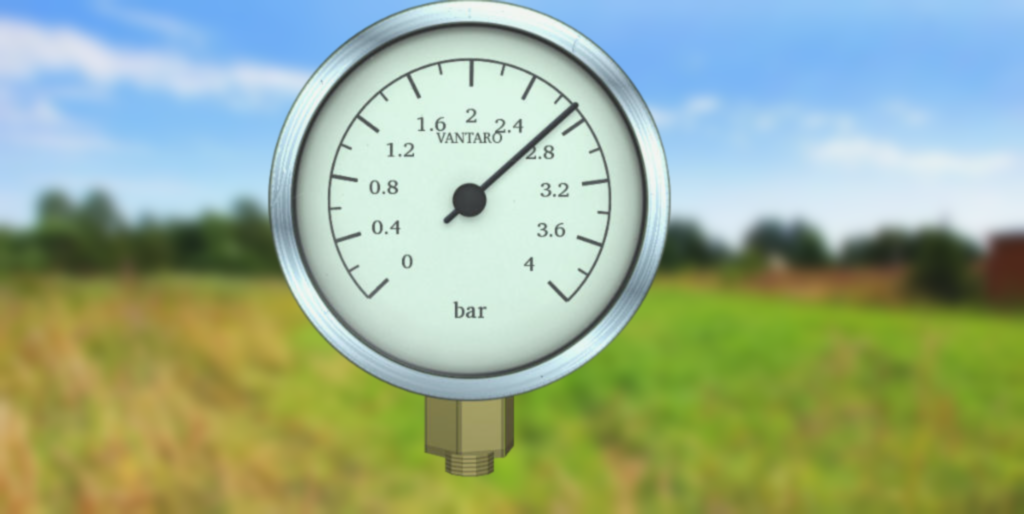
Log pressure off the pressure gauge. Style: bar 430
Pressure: bar 2.7
